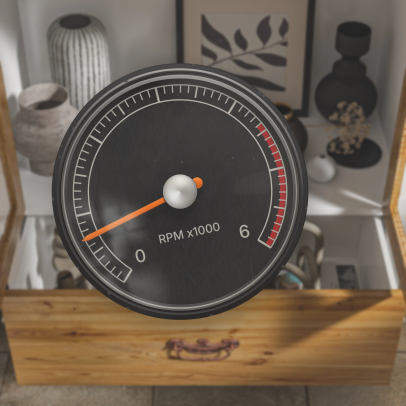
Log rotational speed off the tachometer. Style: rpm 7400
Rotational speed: rpm 700
